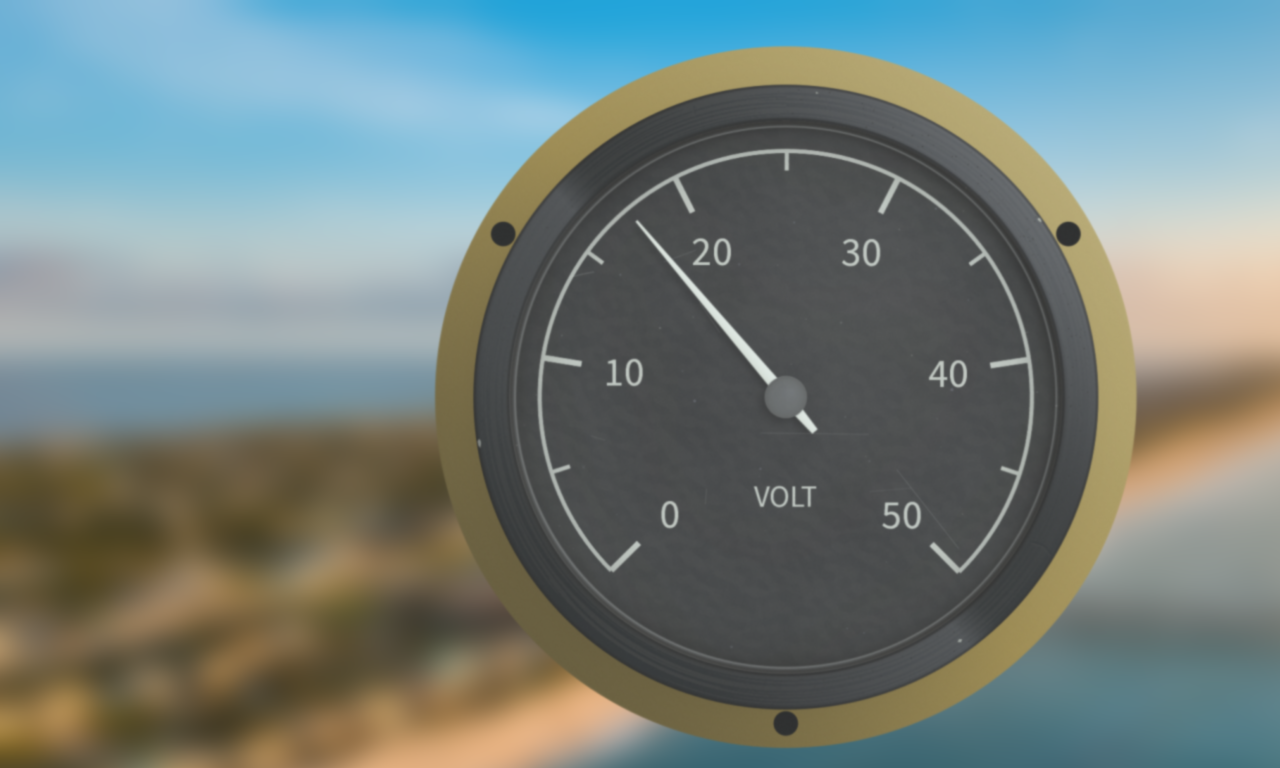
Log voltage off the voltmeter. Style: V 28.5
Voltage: V 17.5
